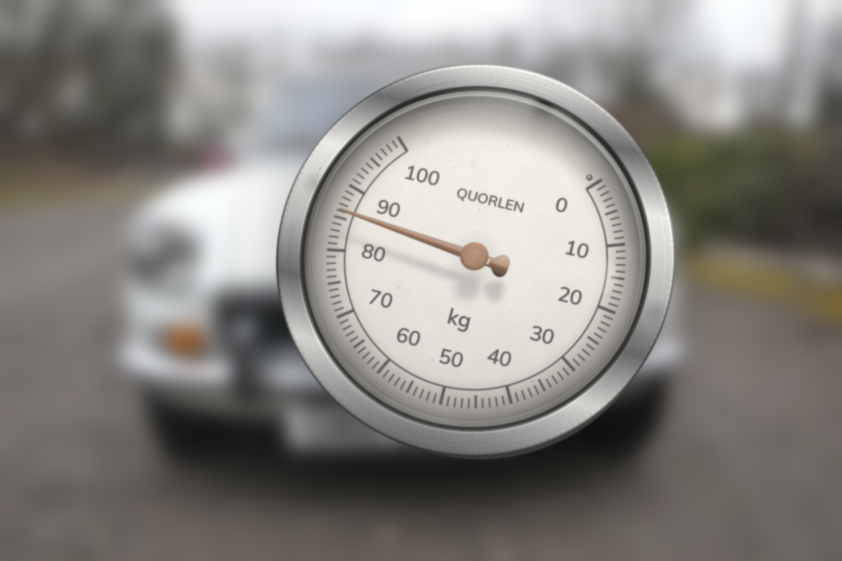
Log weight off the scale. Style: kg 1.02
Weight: kg 86
